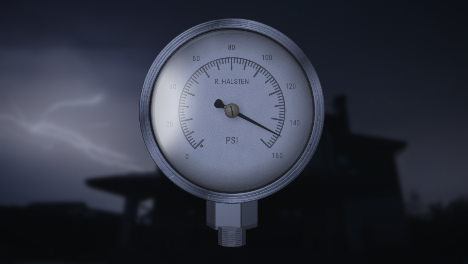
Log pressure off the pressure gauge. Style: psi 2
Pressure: psi 150
